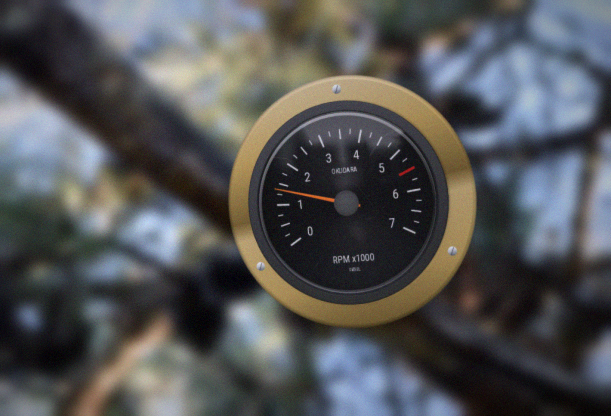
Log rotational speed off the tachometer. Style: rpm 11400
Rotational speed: rpm 1375
